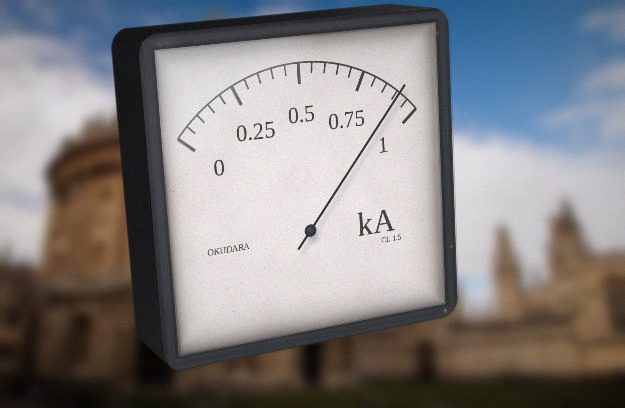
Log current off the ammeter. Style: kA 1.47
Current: kA 0.9
